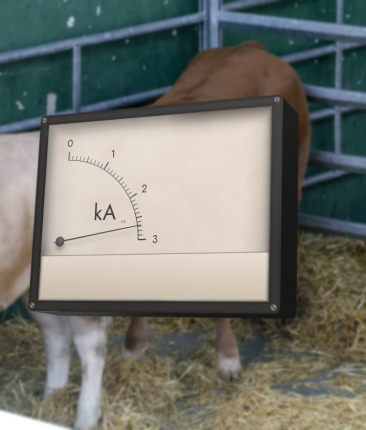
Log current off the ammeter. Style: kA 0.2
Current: kA 2.7
